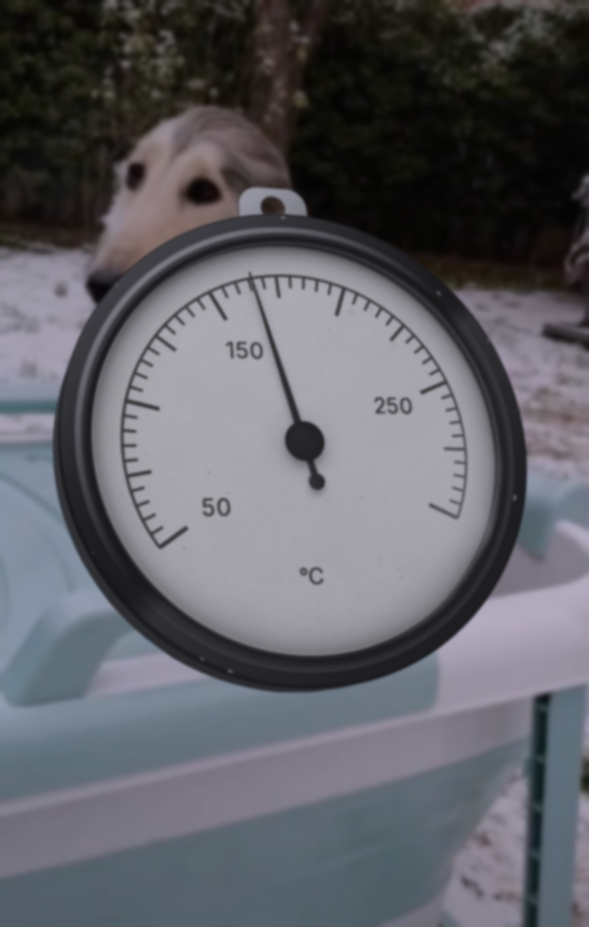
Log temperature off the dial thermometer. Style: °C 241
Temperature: °C 165
